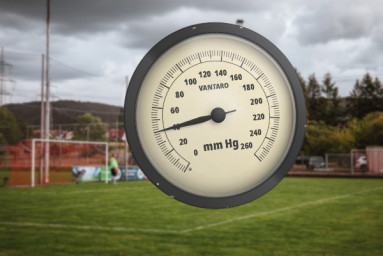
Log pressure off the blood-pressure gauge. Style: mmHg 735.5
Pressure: mmHg 40
